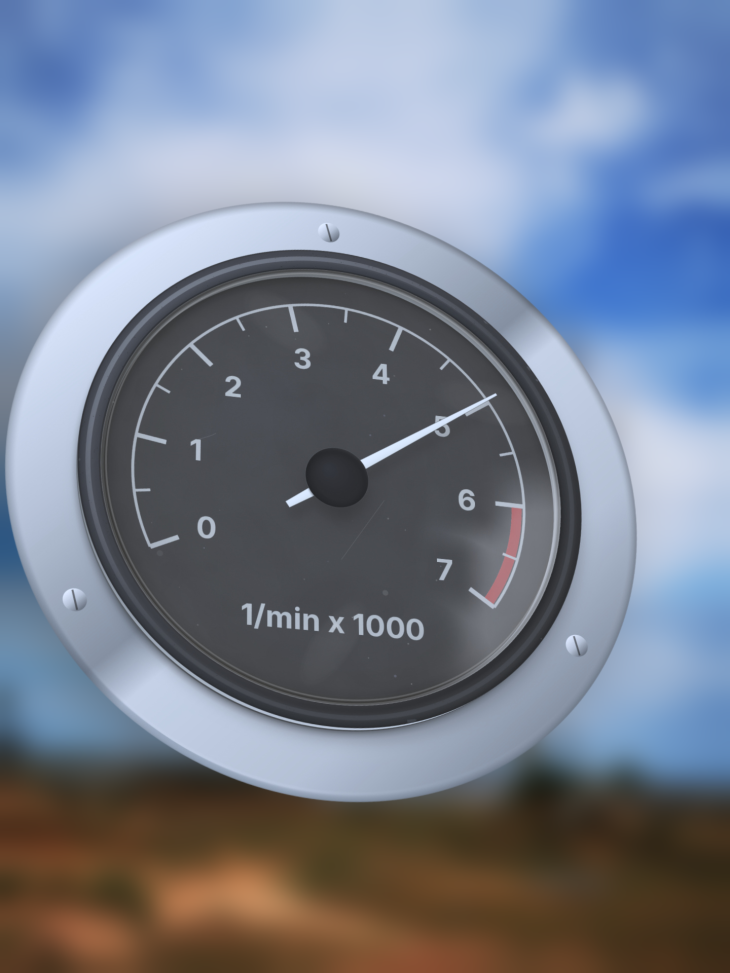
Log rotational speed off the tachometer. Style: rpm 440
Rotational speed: rpm 5000
